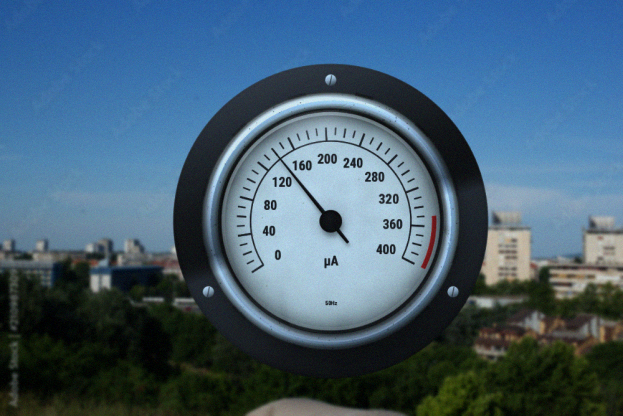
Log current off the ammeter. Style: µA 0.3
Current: µA 140
